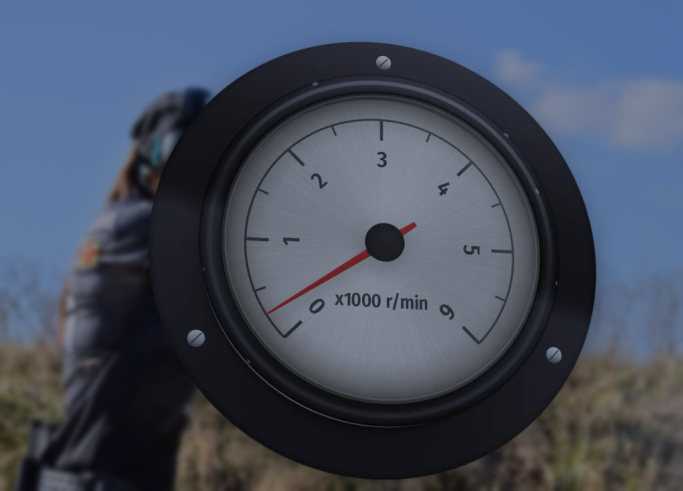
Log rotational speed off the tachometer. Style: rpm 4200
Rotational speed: rpm 250
